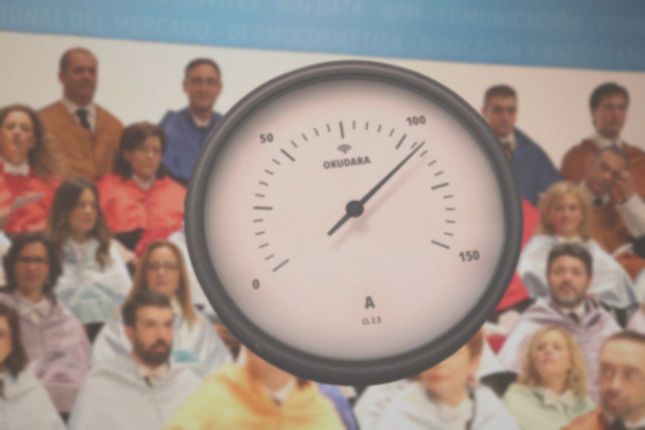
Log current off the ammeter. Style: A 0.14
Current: A 107.5
